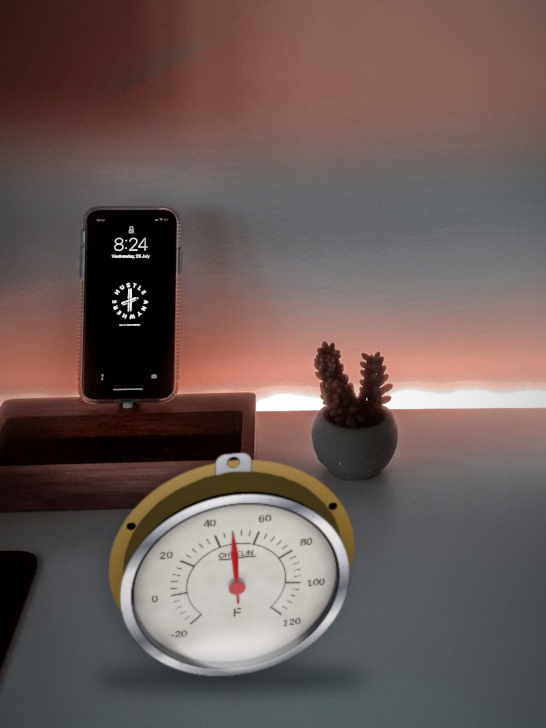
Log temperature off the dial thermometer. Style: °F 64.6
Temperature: °F 48
